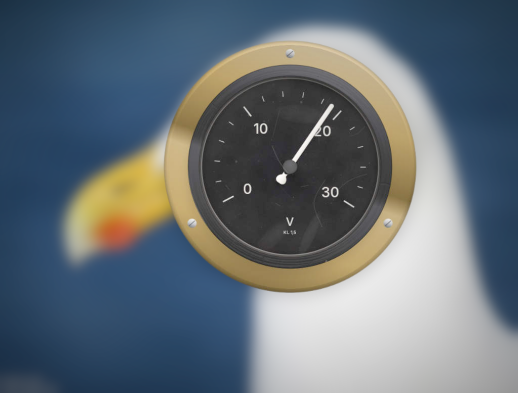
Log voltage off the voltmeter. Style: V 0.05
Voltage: V 19
